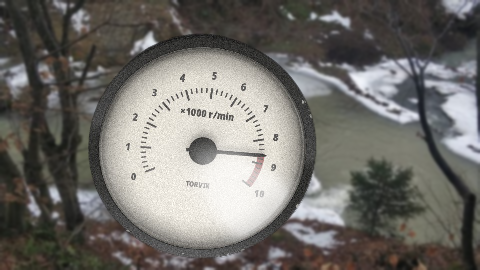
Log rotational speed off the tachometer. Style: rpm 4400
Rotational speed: rpm 8600
